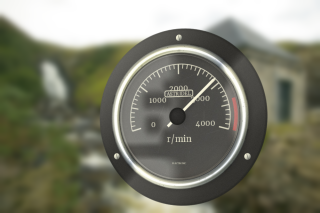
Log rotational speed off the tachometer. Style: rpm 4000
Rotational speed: rpm 2900
